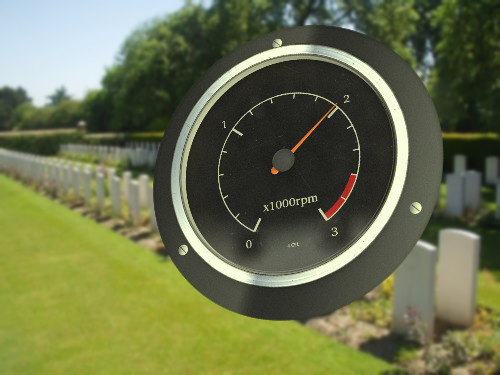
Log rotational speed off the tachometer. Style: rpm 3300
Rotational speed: rpm 2000
